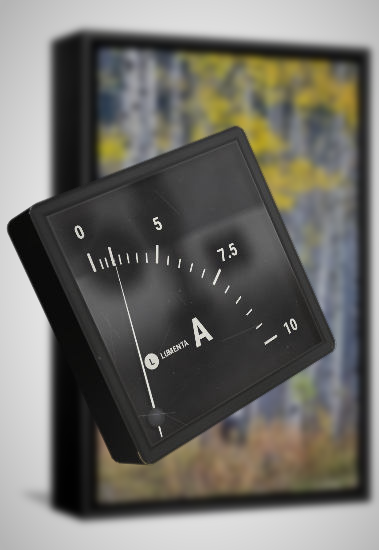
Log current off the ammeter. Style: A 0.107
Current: A 2.5
